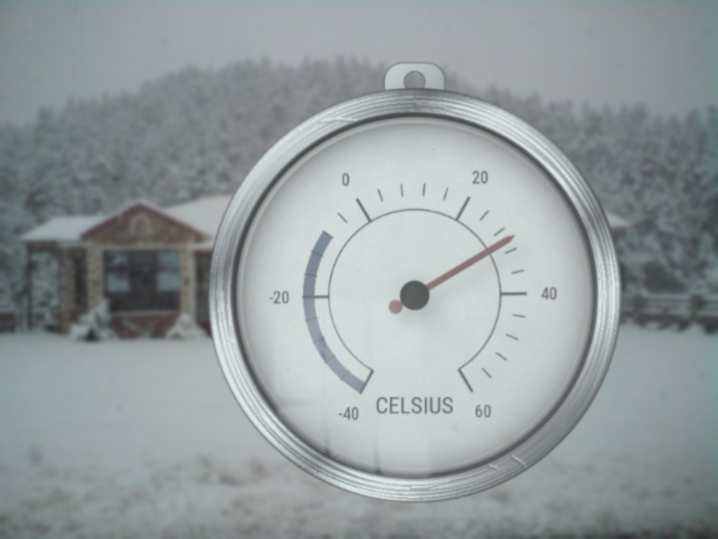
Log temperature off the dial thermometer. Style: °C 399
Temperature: °C 30
